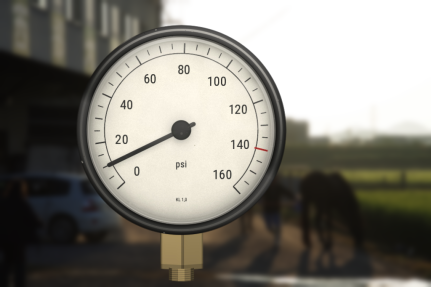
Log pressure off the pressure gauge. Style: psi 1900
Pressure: psi 10
